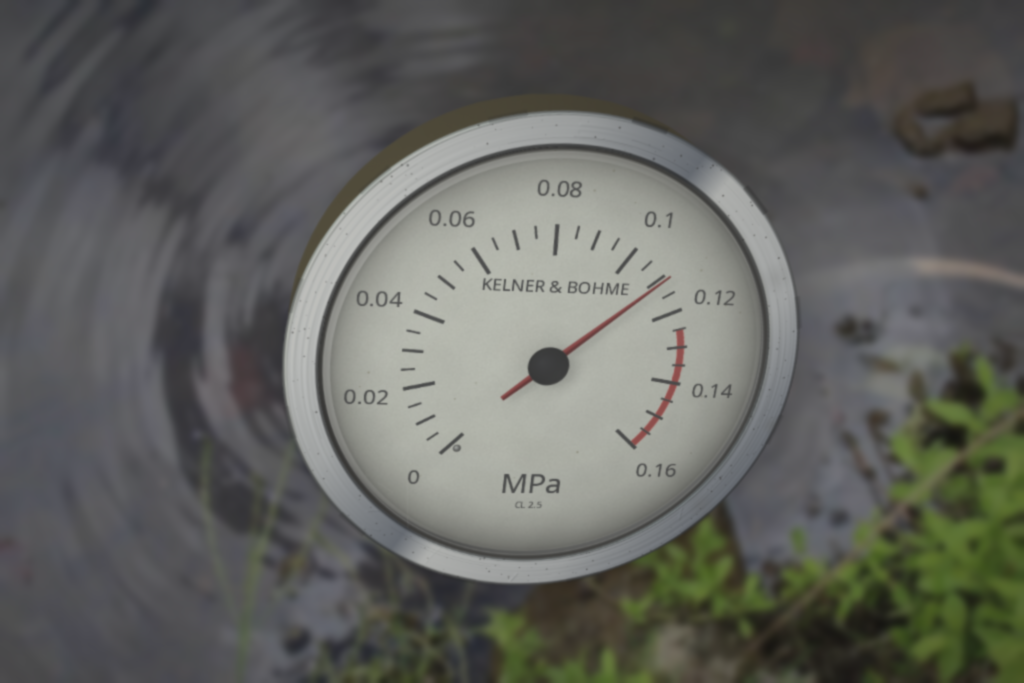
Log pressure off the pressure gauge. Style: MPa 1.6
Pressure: MPa 0.11
